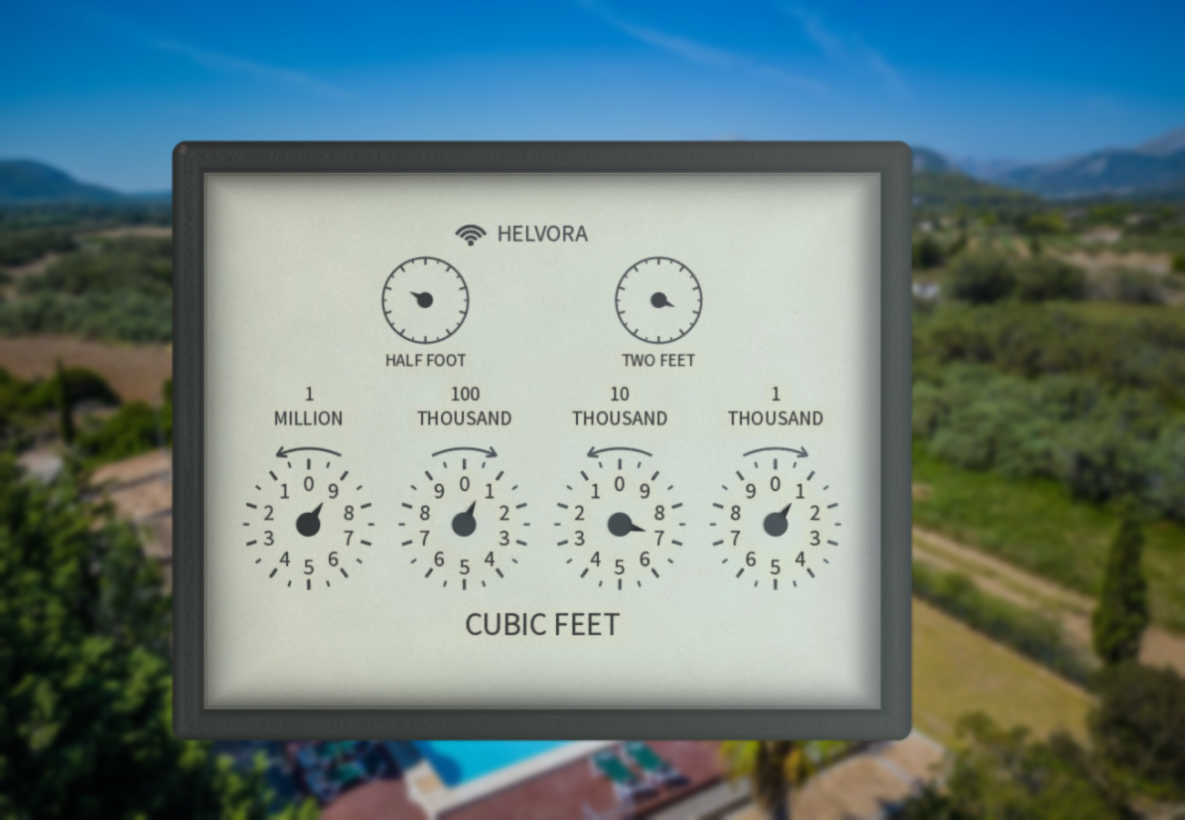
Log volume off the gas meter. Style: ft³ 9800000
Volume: ft³ 907100
